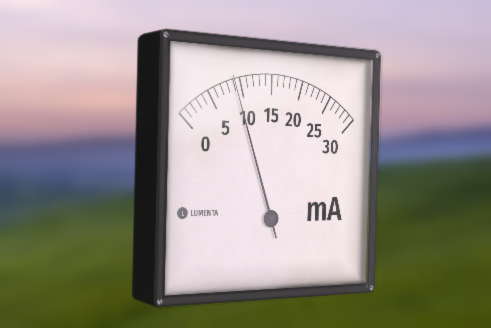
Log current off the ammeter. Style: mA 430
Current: mA 9
